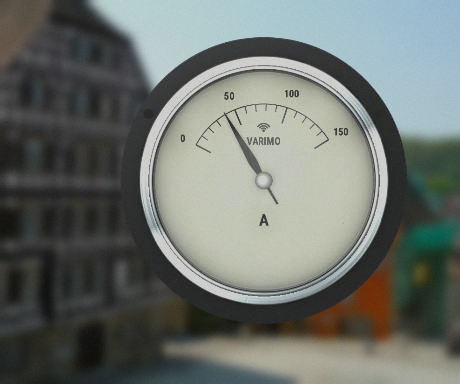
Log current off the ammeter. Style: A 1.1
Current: A 40
